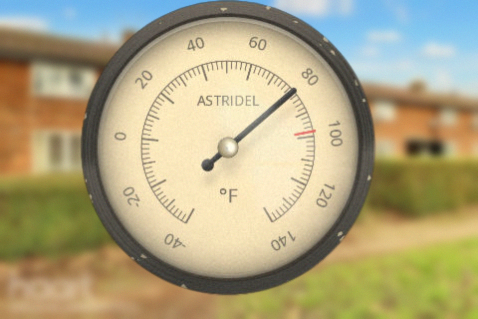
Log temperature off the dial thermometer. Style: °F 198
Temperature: °F 80
